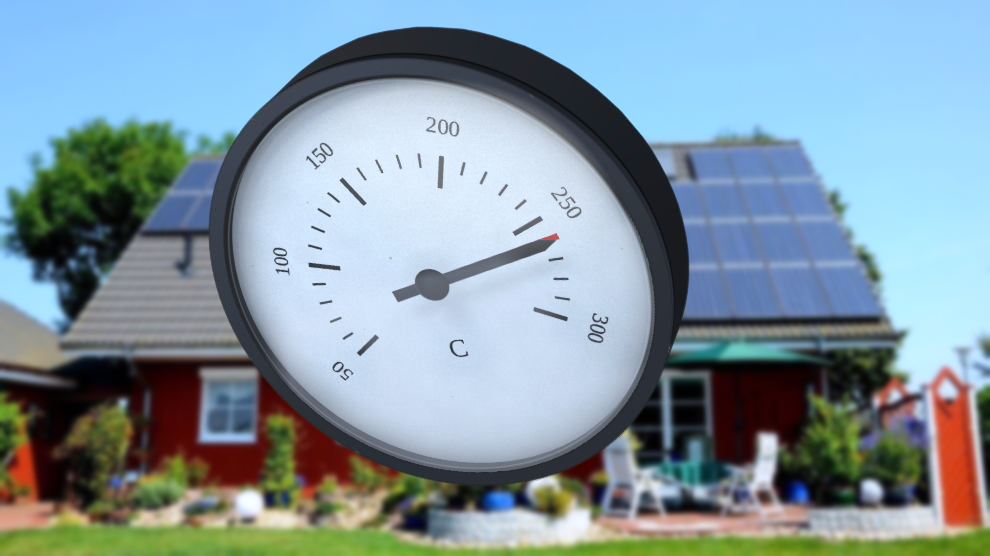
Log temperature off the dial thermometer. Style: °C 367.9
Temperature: °C 260
